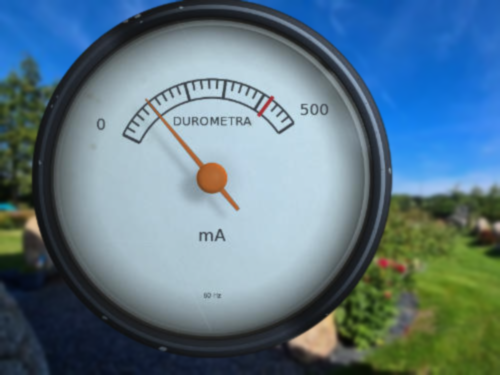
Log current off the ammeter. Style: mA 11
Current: mA 100
